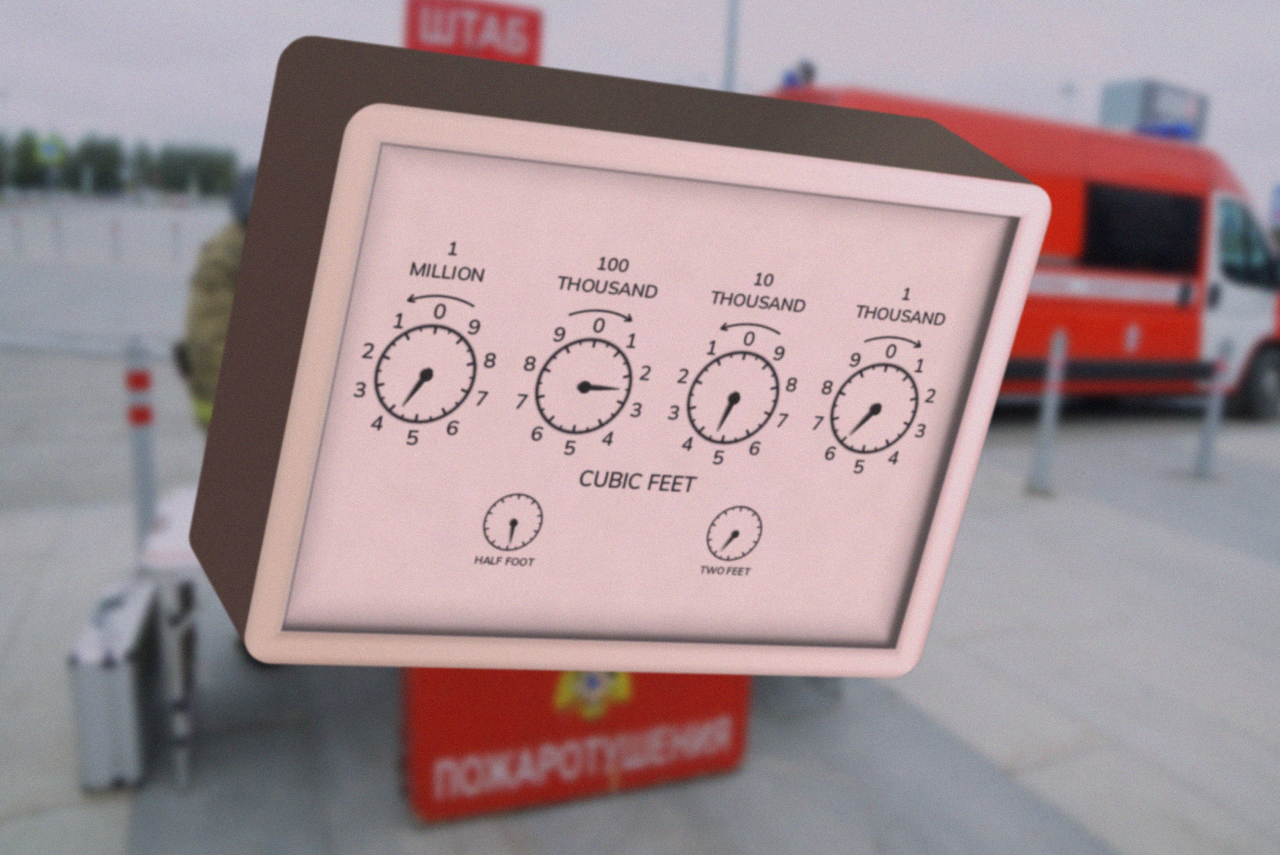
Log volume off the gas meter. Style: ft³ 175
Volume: ft³ 424600
